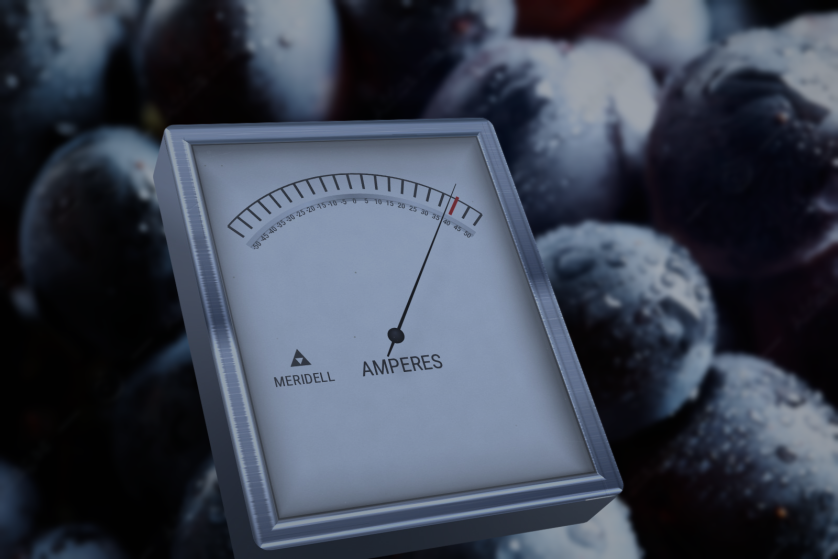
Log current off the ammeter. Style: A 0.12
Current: A 37.5
